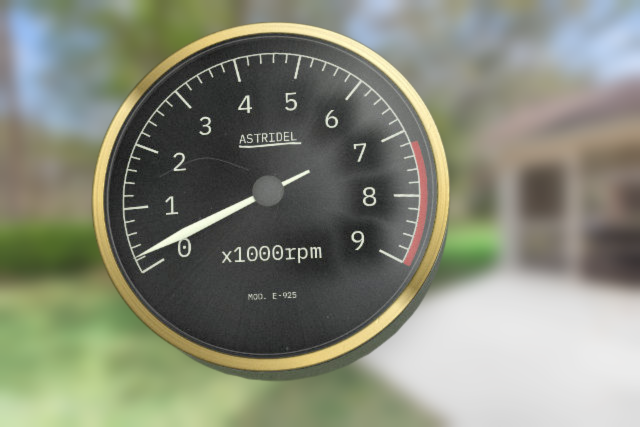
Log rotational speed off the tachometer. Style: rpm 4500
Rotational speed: rpm 200
